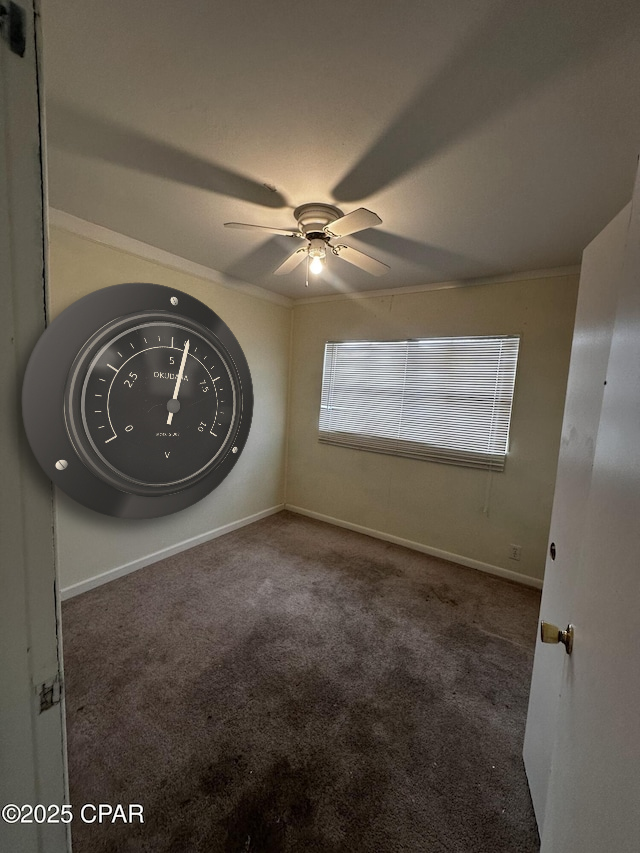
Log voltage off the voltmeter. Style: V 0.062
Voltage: V 5.5
